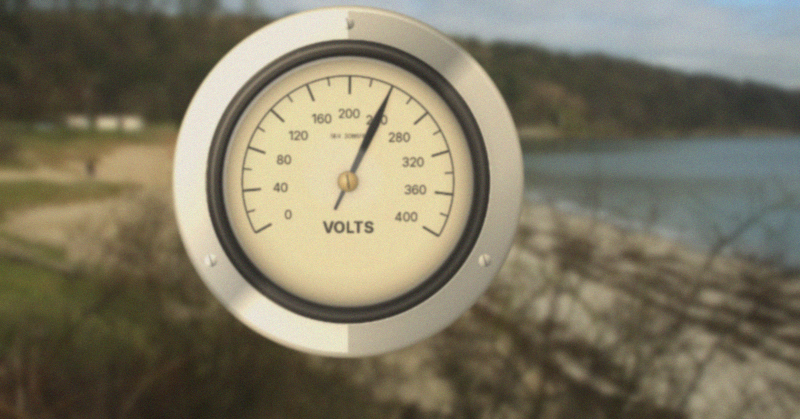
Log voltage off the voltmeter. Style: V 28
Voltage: V 240
